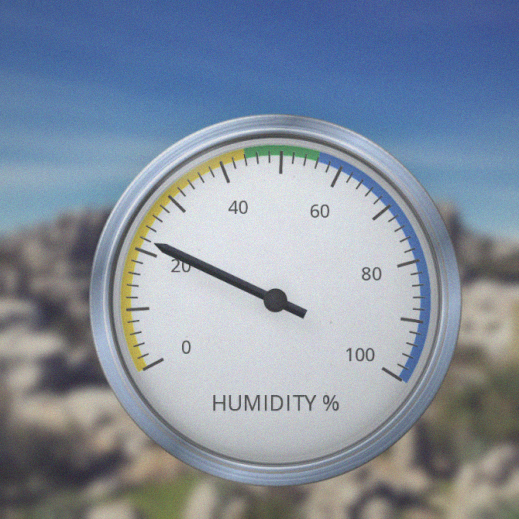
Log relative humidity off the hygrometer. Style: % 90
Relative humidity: % 22
